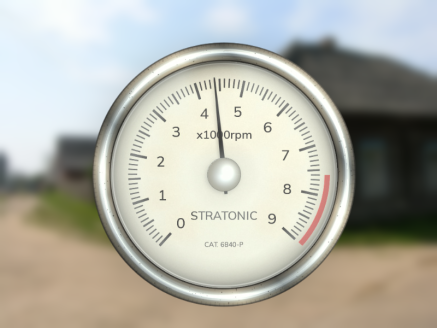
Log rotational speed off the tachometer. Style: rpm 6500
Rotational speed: rpm 4400
